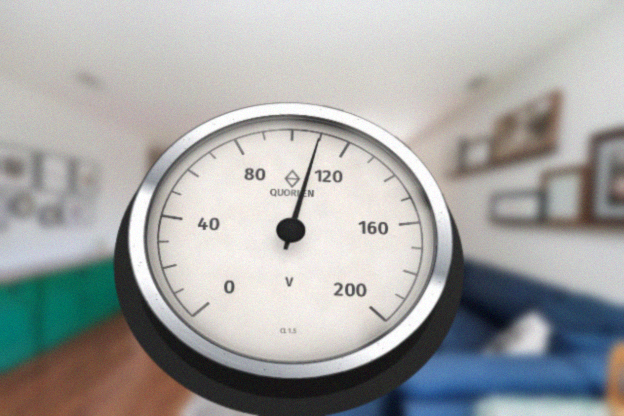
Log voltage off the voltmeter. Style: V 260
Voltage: V 110
